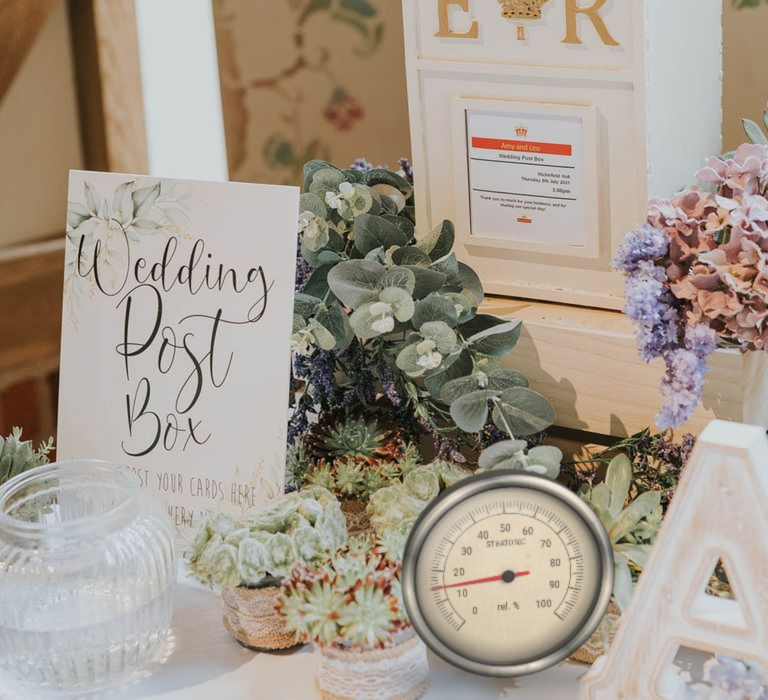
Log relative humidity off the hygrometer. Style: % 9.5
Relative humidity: % 15
